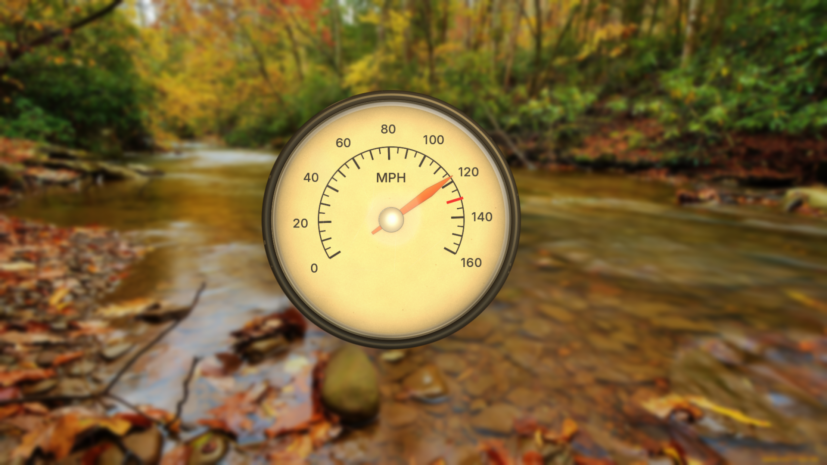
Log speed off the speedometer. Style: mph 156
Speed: mph 117.5
